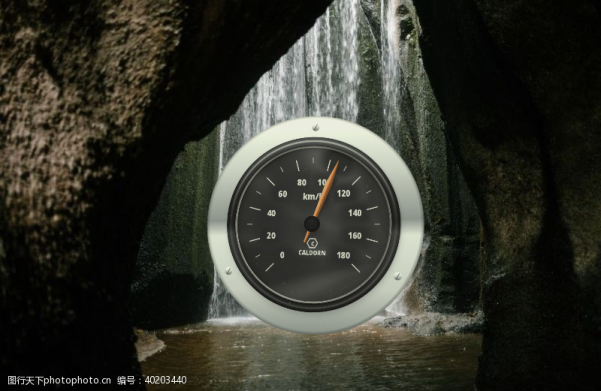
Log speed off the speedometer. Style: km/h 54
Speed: km/h 105
